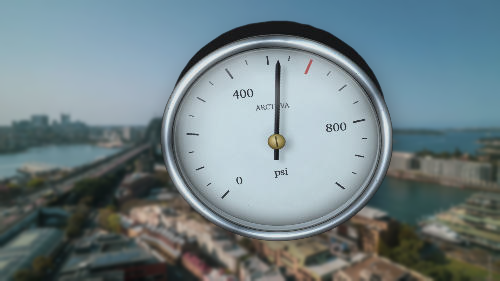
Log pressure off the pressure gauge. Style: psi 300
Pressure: psi 525
